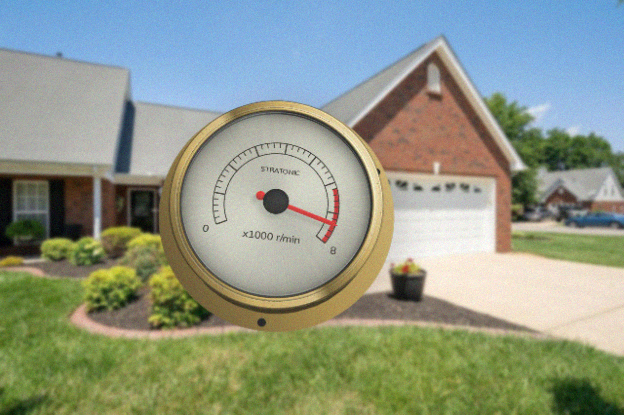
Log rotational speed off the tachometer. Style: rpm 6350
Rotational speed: rpm 7400
